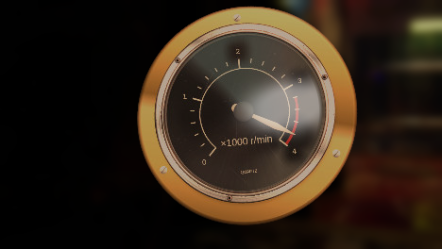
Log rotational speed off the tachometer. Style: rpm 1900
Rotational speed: rpm 3800
